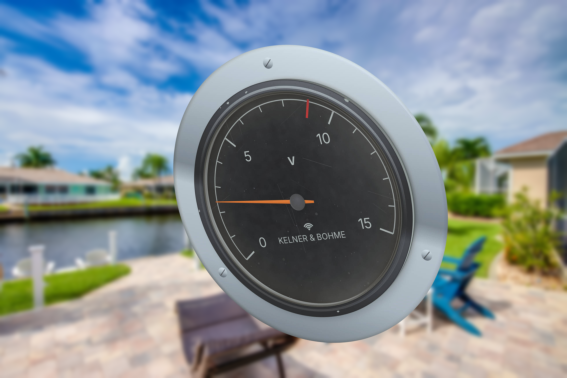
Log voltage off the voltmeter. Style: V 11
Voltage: V 2.5
